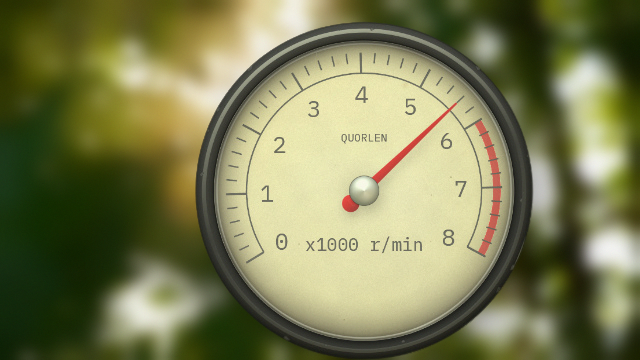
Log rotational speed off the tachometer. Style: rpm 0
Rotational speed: rpm 5600
